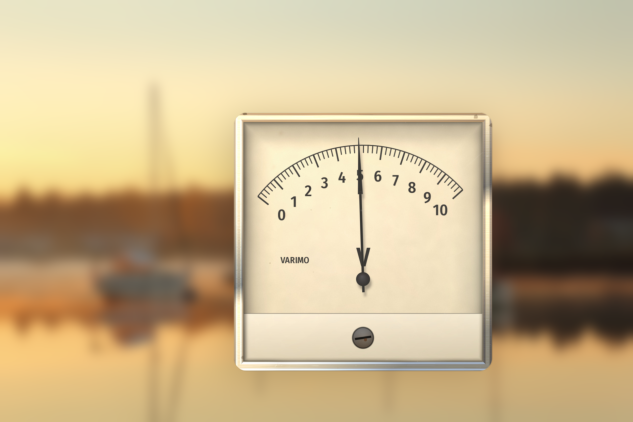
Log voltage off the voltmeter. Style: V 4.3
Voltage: V 5
